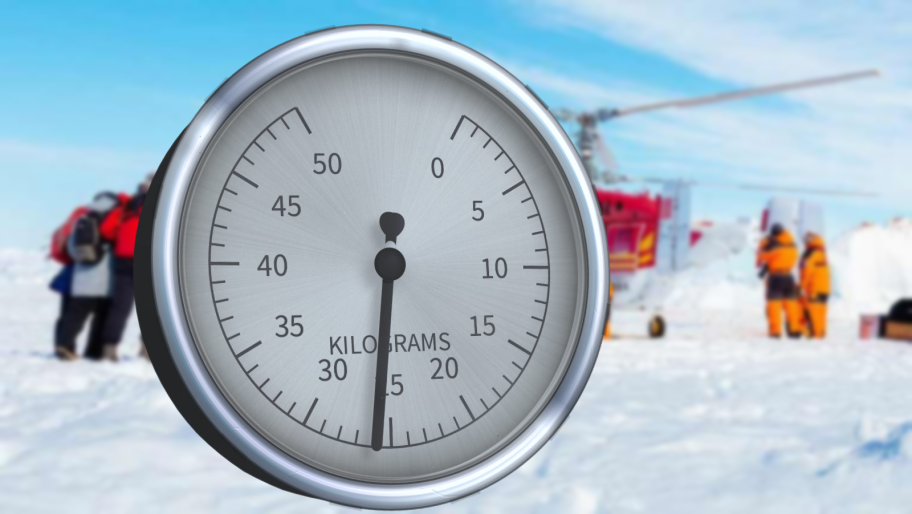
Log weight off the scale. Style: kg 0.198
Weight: kg 26
